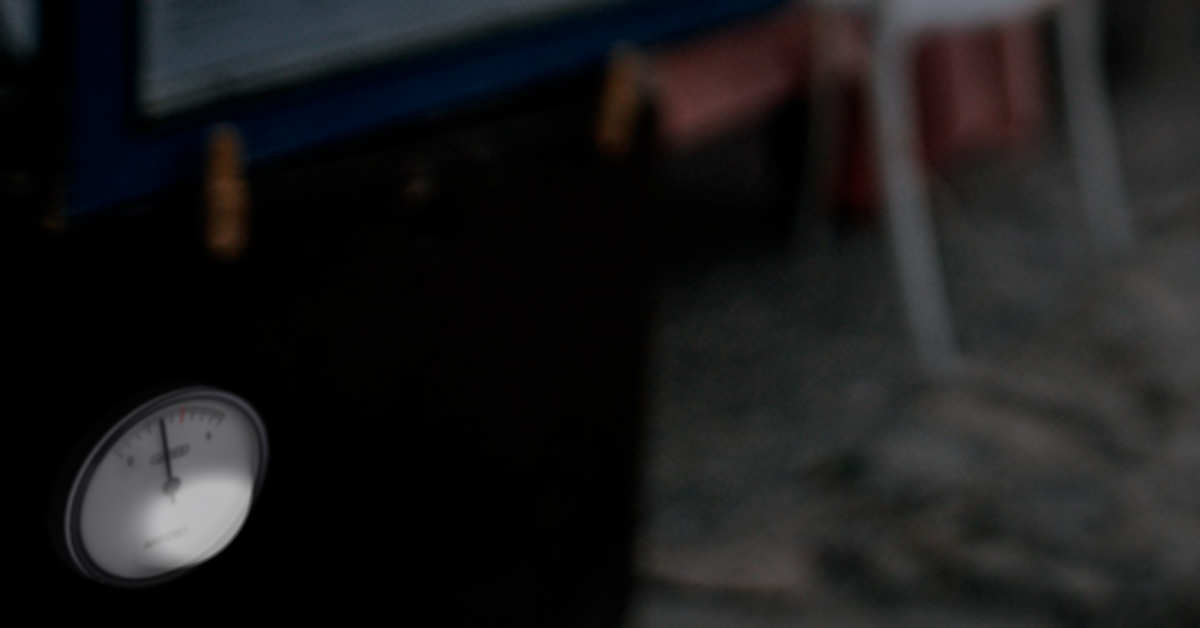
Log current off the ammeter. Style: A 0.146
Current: A 2
